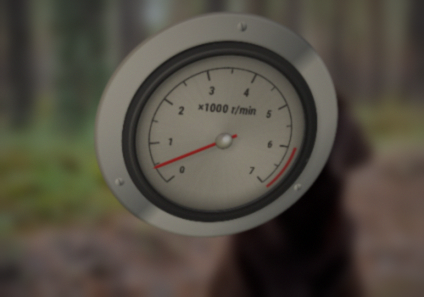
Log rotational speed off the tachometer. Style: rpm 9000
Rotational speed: rpm 500
